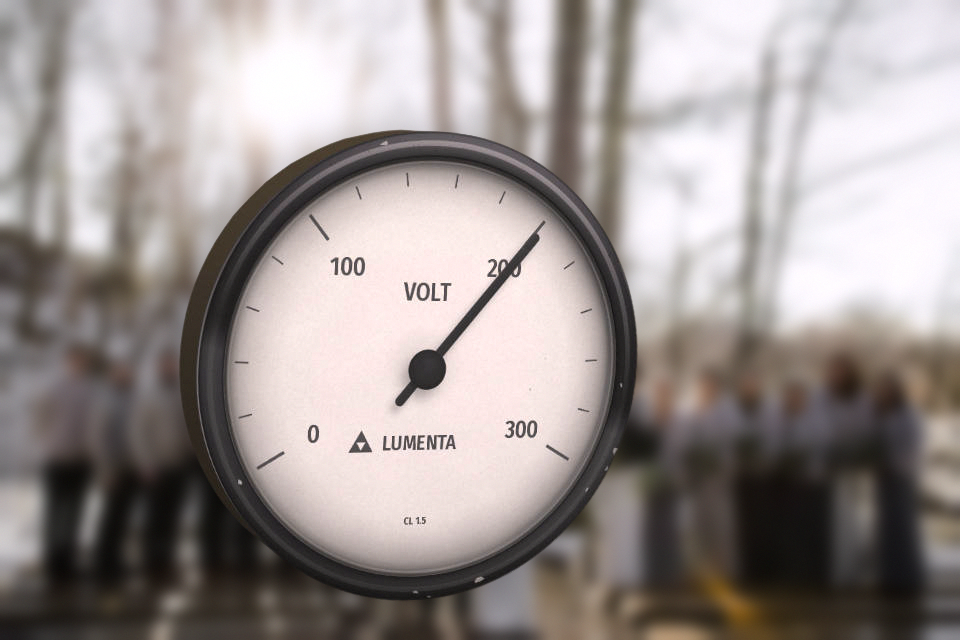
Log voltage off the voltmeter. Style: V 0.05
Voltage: V 200
